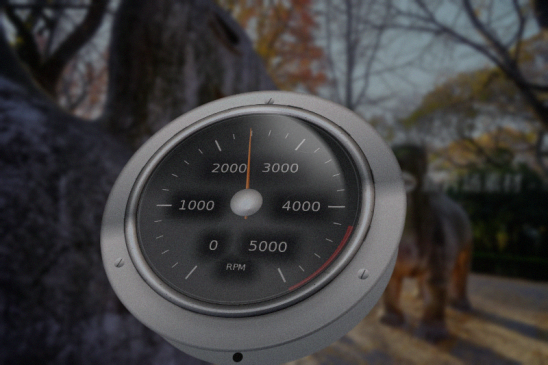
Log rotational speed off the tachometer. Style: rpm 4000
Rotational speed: rpm 2400
